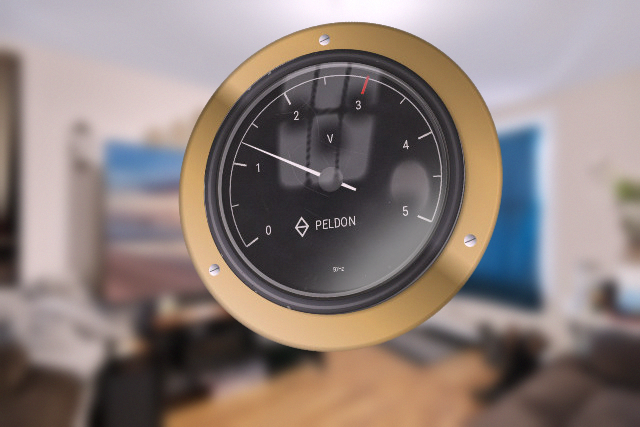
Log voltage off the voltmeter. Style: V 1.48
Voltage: V 1.25
